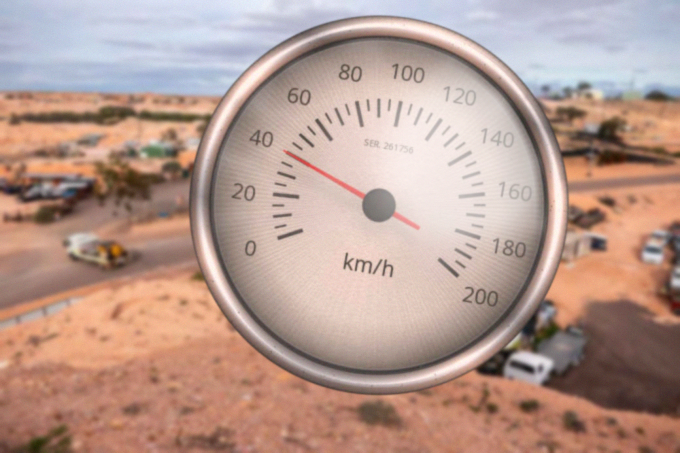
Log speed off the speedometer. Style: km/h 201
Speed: km/h 40
